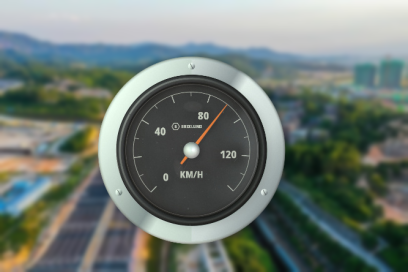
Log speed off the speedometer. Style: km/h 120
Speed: km/h 90
